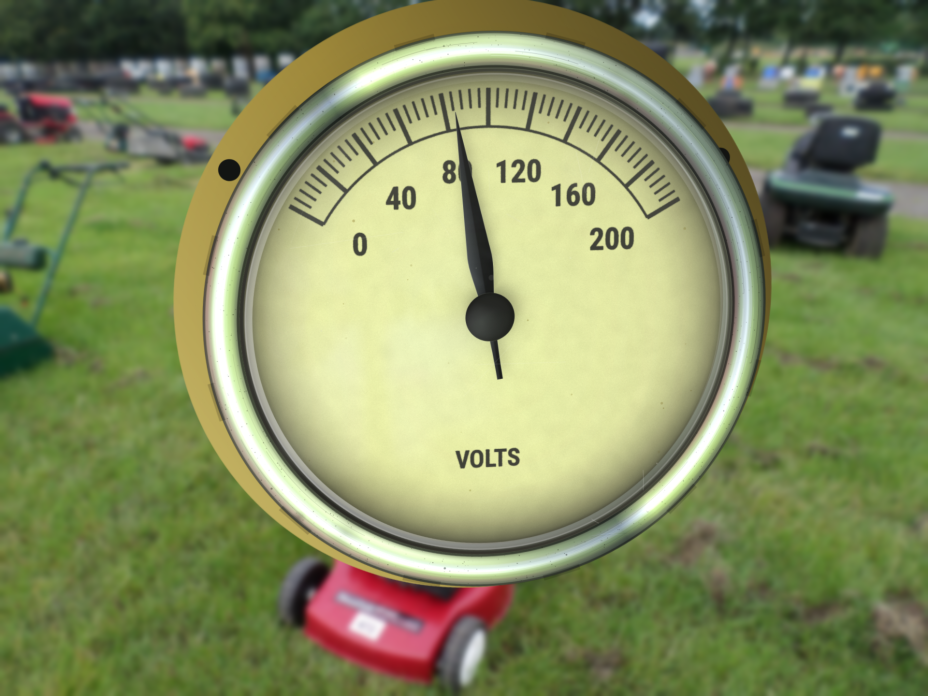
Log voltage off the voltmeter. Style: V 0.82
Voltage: V 84
